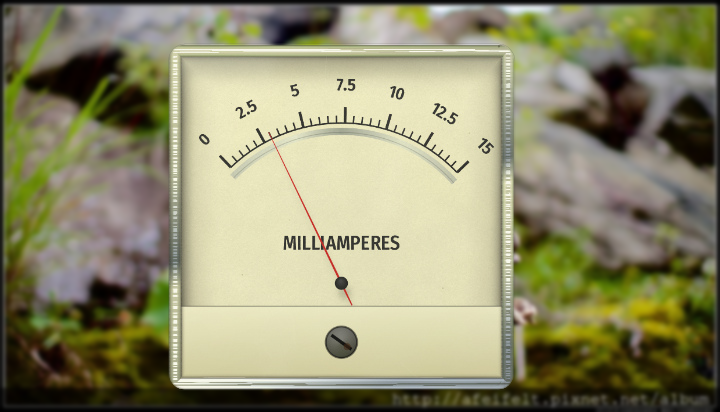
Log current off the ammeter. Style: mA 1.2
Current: mA 3
